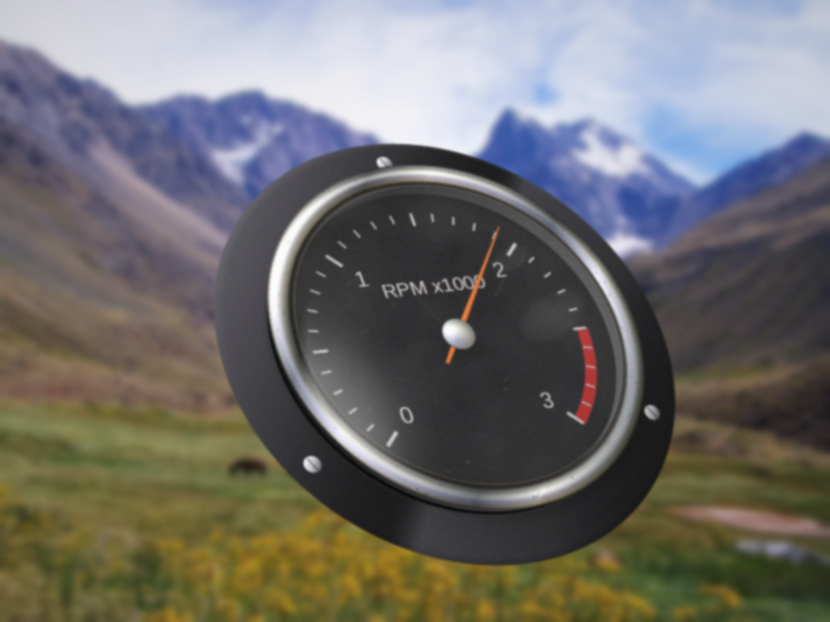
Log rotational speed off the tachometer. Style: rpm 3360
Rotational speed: rpm 1900
